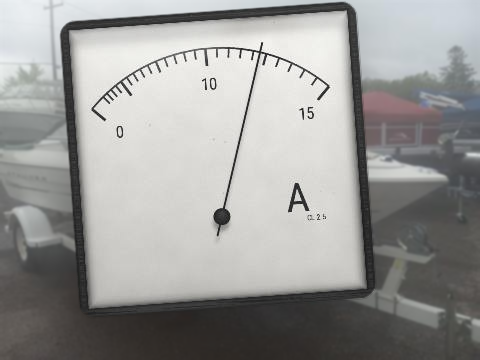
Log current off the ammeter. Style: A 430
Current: A 12.25
